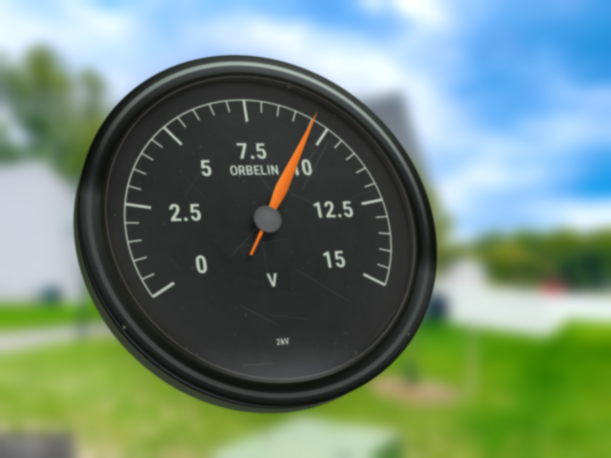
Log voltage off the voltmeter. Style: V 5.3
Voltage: V 9.5
